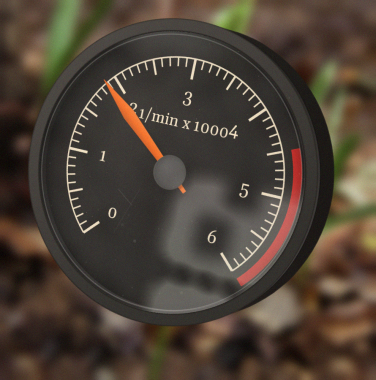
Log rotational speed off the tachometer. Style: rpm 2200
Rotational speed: rpm 1900
